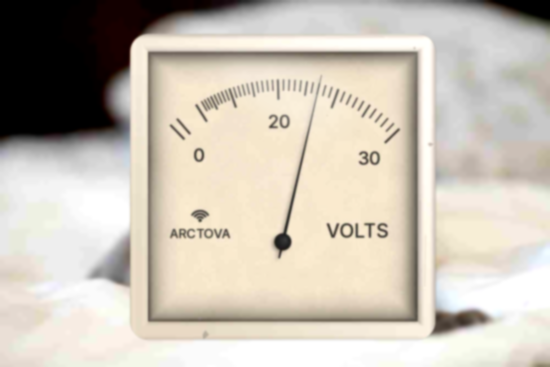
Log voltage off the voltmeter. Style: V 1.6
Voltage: V 23.5
